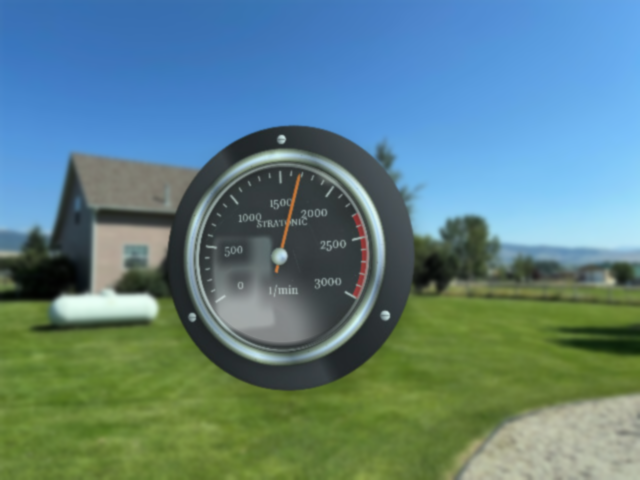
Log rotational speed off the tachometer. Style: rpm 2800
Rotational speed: rpm 1700
